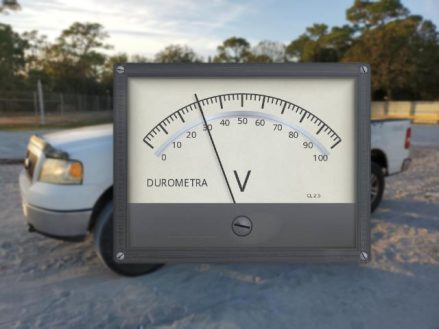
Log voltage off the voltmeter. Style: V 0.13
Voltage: V 30
